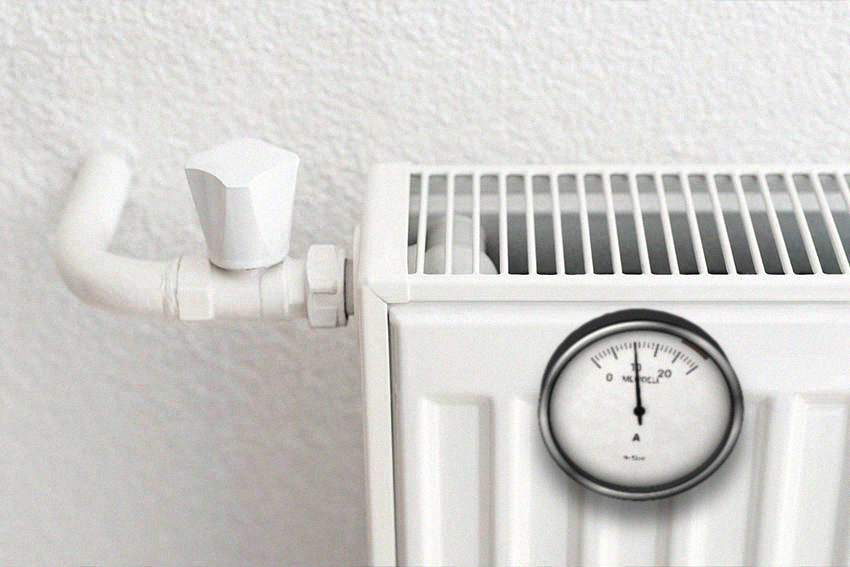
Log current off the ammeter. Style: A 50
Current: A 10
